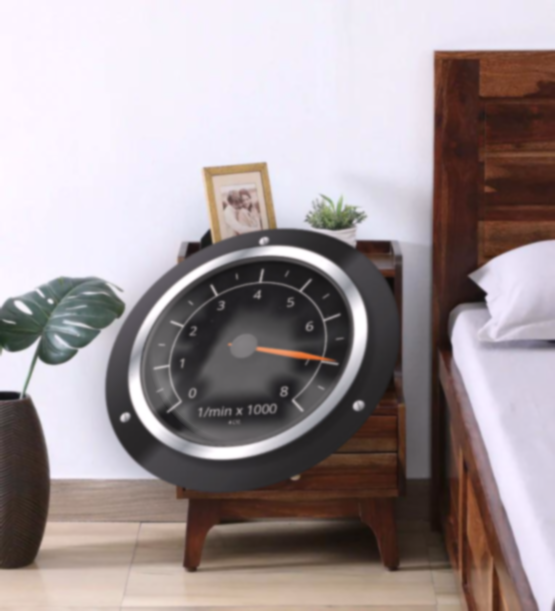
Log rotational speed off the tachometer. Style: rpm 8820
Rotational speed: rpm 7000
